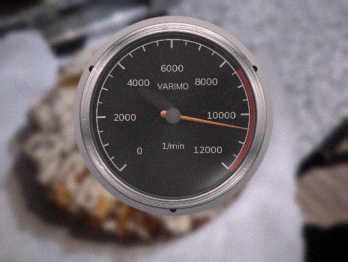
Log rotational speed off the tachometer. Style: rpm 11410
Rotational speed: rpm 10500
